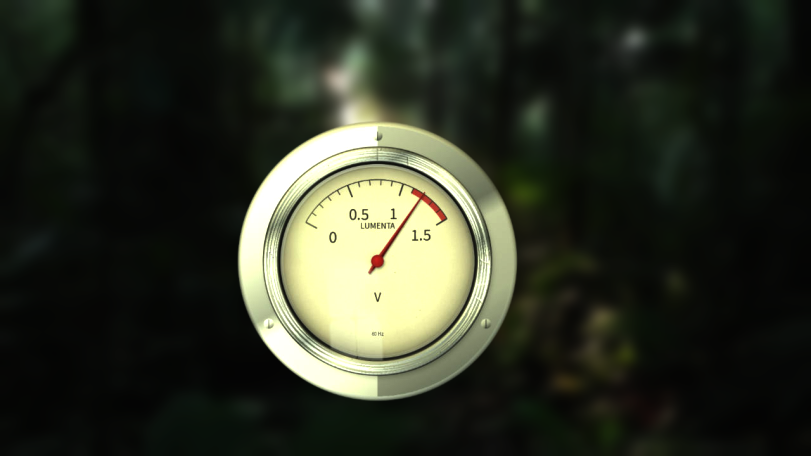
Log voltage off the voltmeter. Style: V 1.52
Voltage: V 1.2
